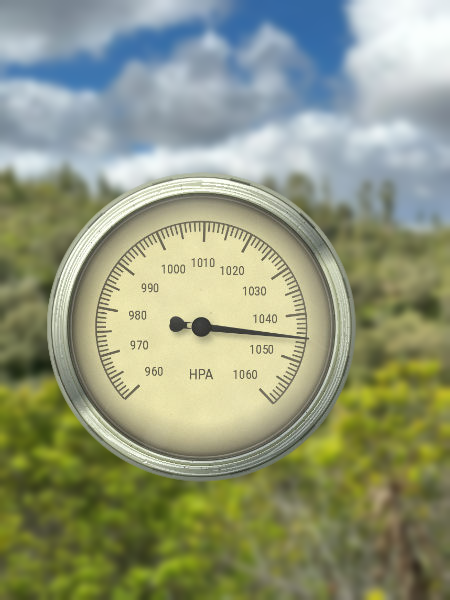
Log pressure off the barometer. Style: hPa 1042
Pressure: hPa 1045
